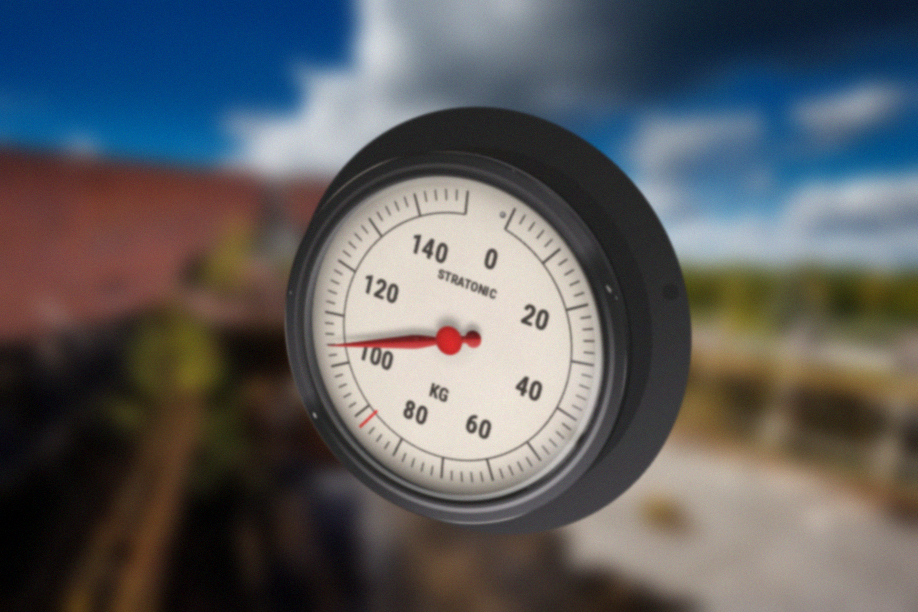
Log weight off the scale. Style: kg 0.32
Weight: kg 104
